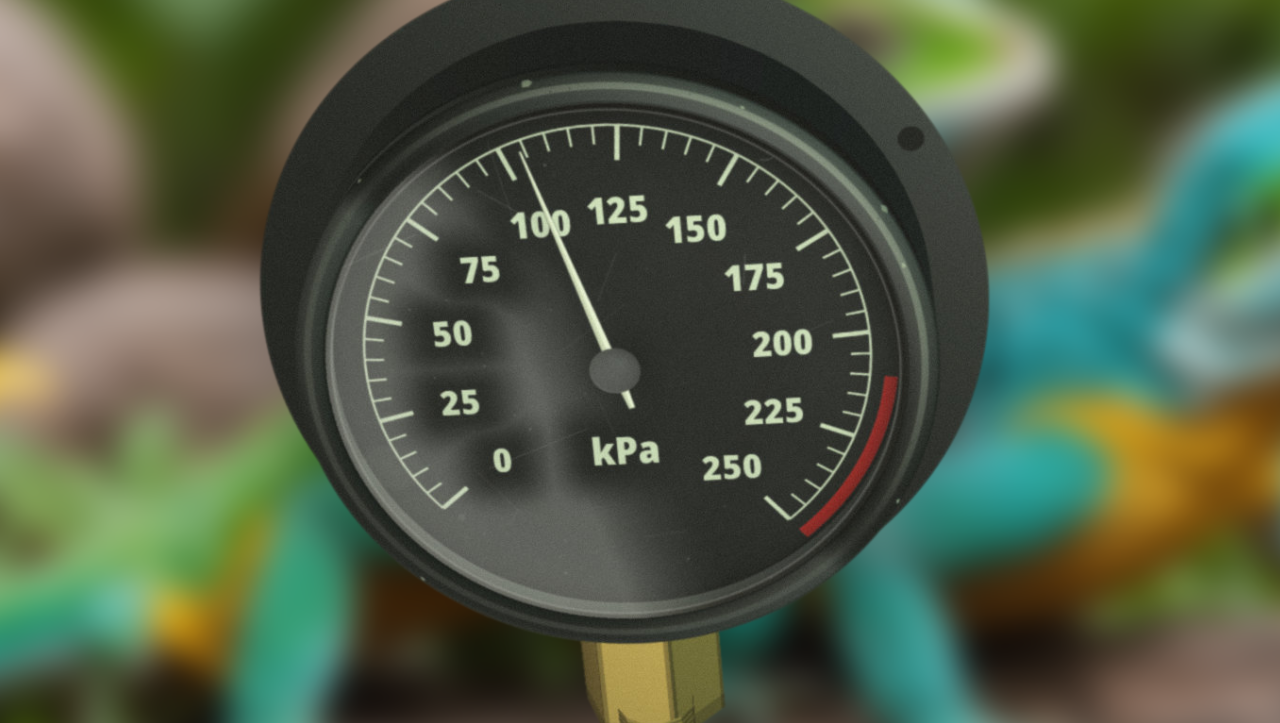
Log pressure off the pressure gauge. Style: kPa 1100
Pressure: kPa 105
